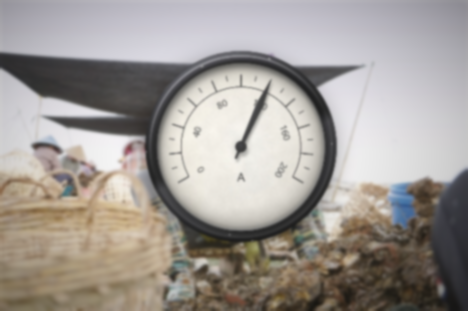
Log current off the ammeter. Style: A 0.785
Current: A 120
